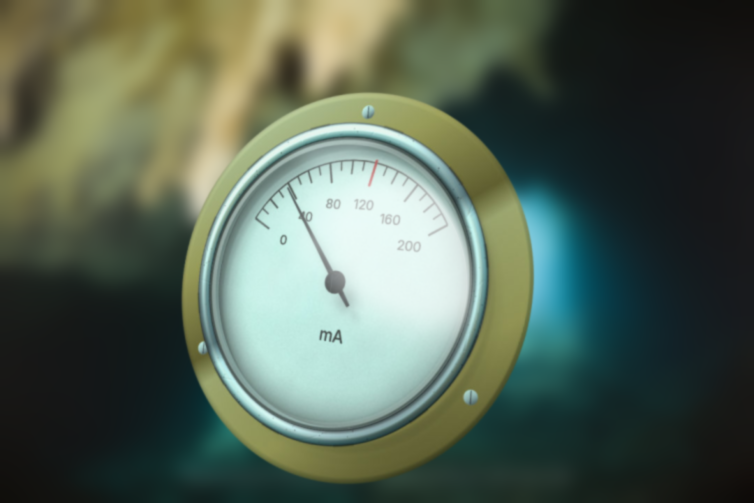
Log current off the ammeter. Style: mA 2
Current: mA 40
